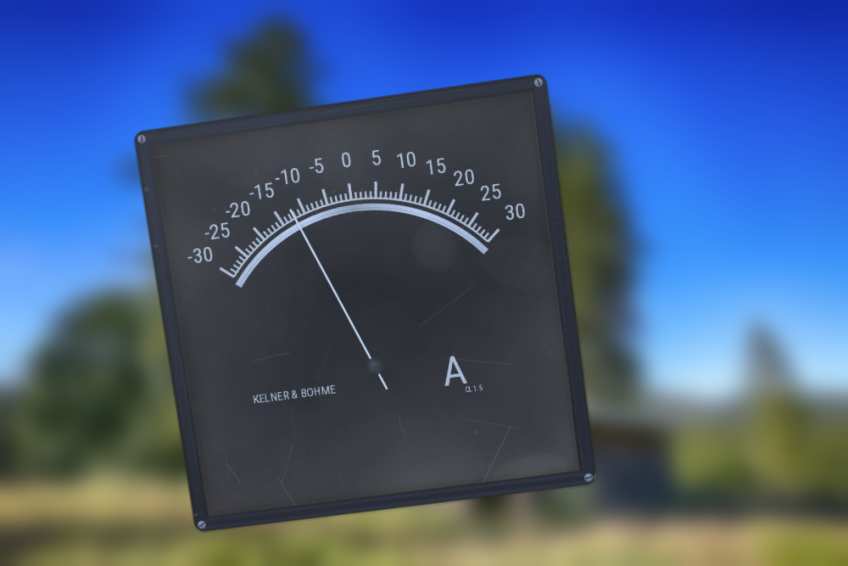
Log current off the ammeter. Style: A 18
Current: A -12
